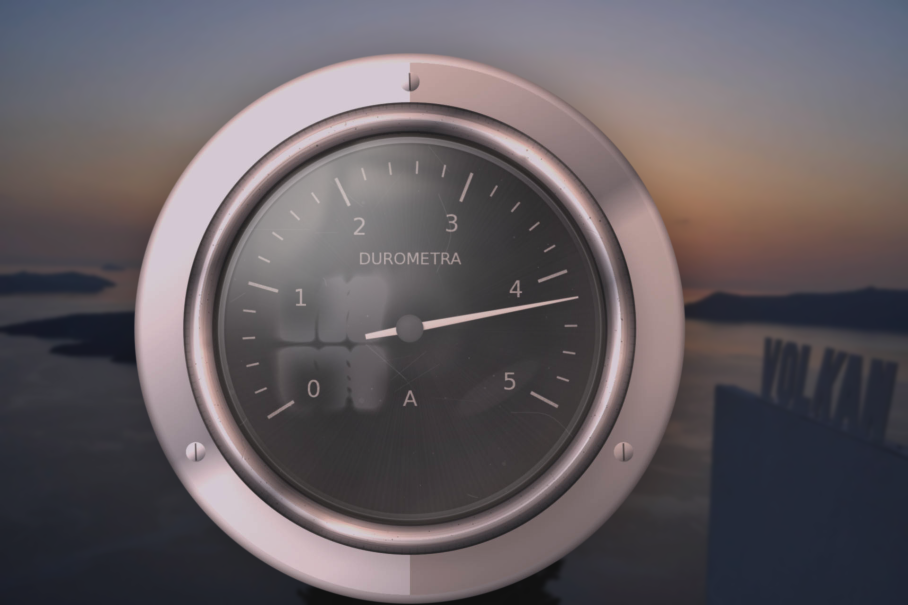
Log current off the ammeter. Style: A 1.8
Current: A 4.2
